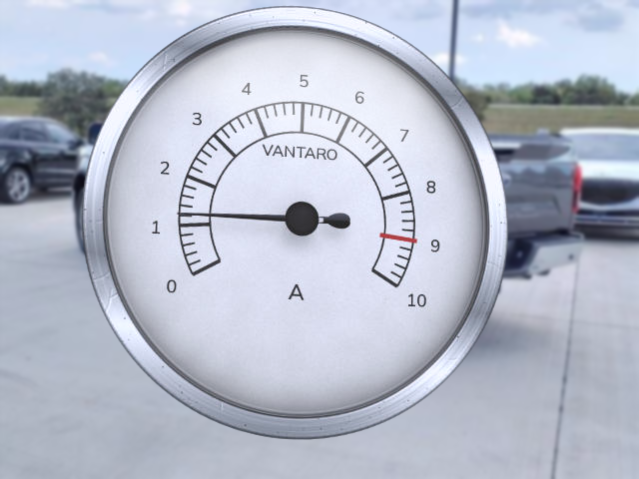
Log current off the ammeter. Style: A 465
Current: A 1.2
